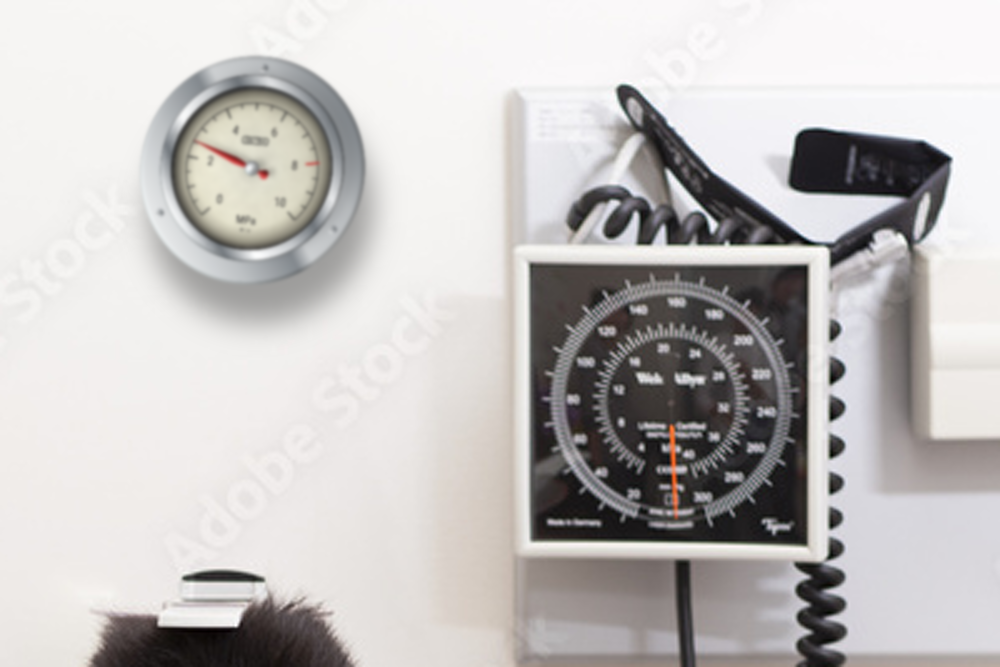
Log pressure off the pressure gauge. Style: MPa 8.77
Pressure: MPa 2.5
